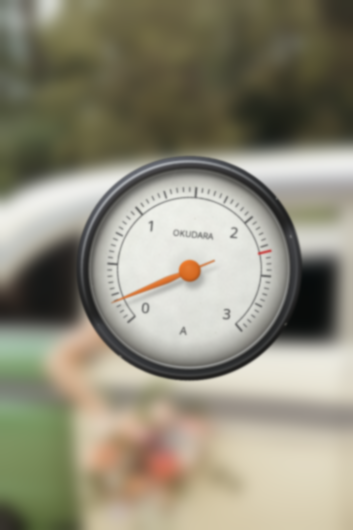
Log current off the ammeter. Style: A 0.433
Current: A 0.2
